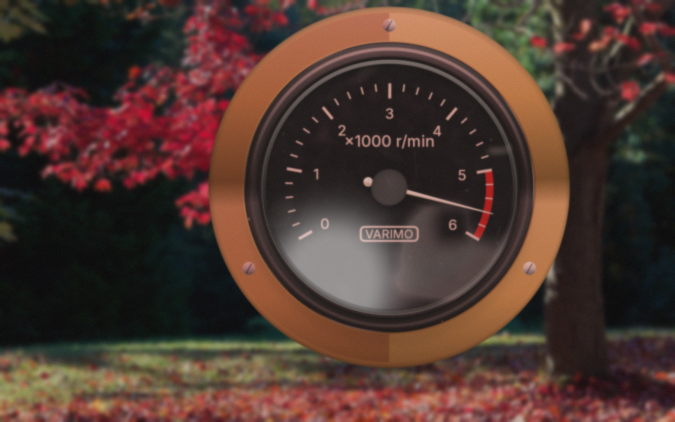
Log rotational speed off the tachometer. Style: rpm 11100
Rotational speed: rpm 5600
